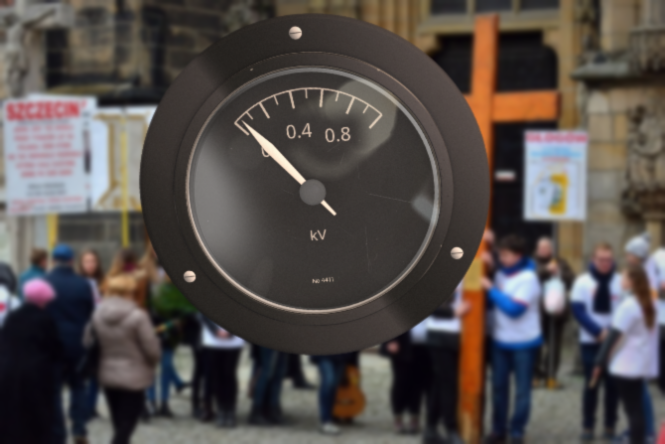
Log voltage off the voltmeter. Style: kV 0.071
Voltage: kV 0.05
